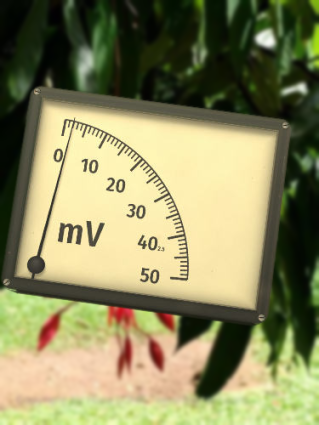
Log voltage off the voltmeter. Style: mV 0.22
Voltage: mV 2
